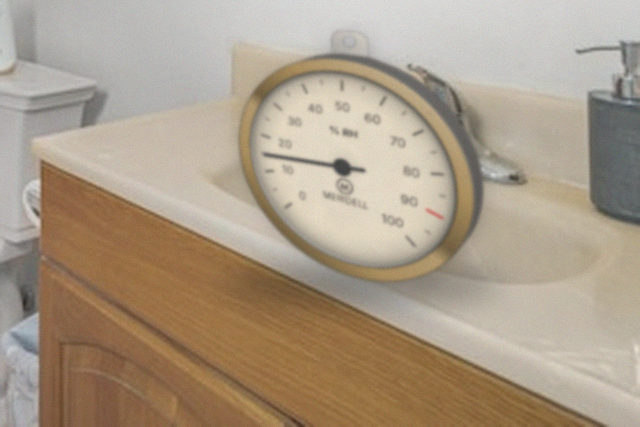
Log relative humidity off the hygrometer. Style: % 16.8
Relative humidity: % 15
